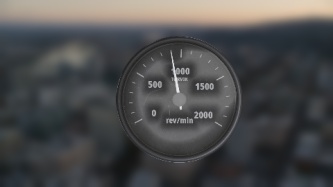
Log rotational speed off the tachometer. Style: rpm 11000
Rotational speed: rpm 900
